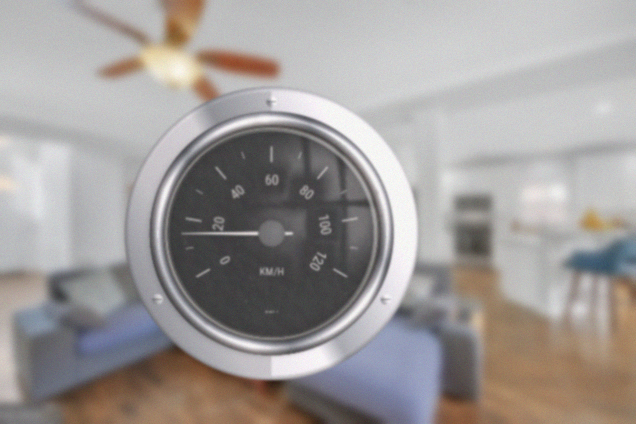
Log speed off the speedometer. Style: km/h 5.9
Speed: km/h 15
